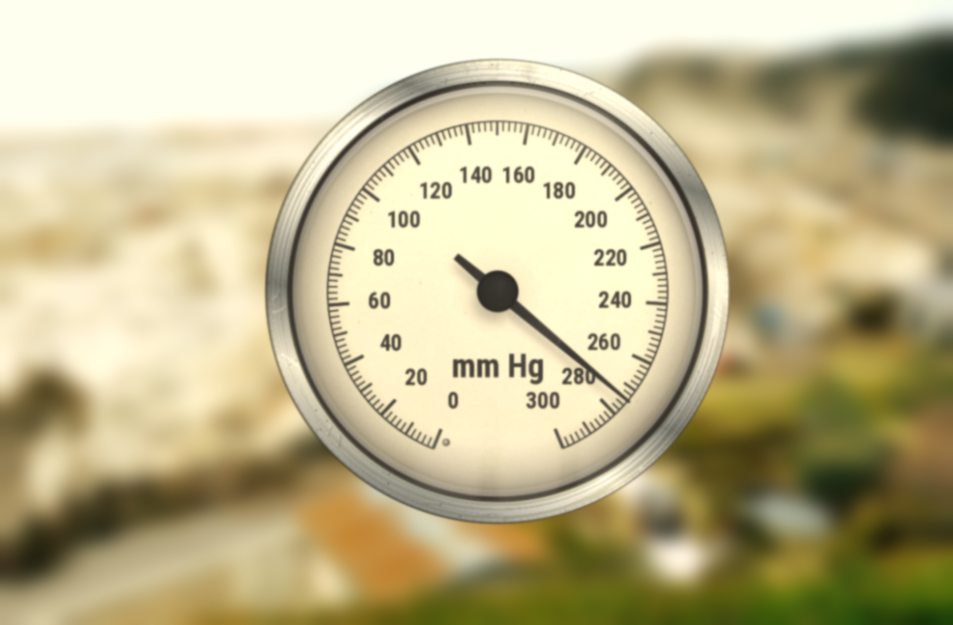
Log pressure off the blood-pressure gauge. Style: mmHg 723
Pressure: mmHg 274
